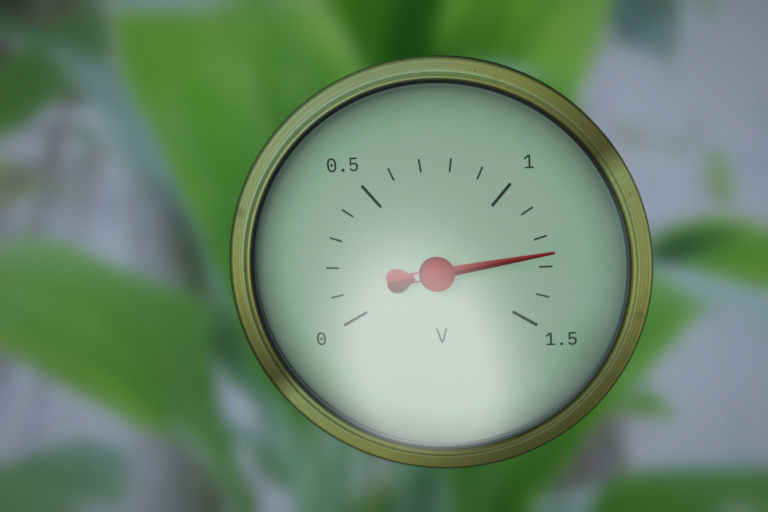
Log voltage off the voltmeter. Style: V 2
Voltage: V 1.25
